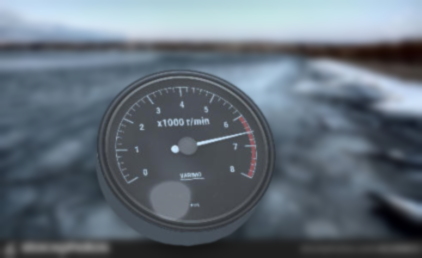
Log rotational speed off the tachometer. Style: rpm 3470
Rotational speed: rpm 6600
